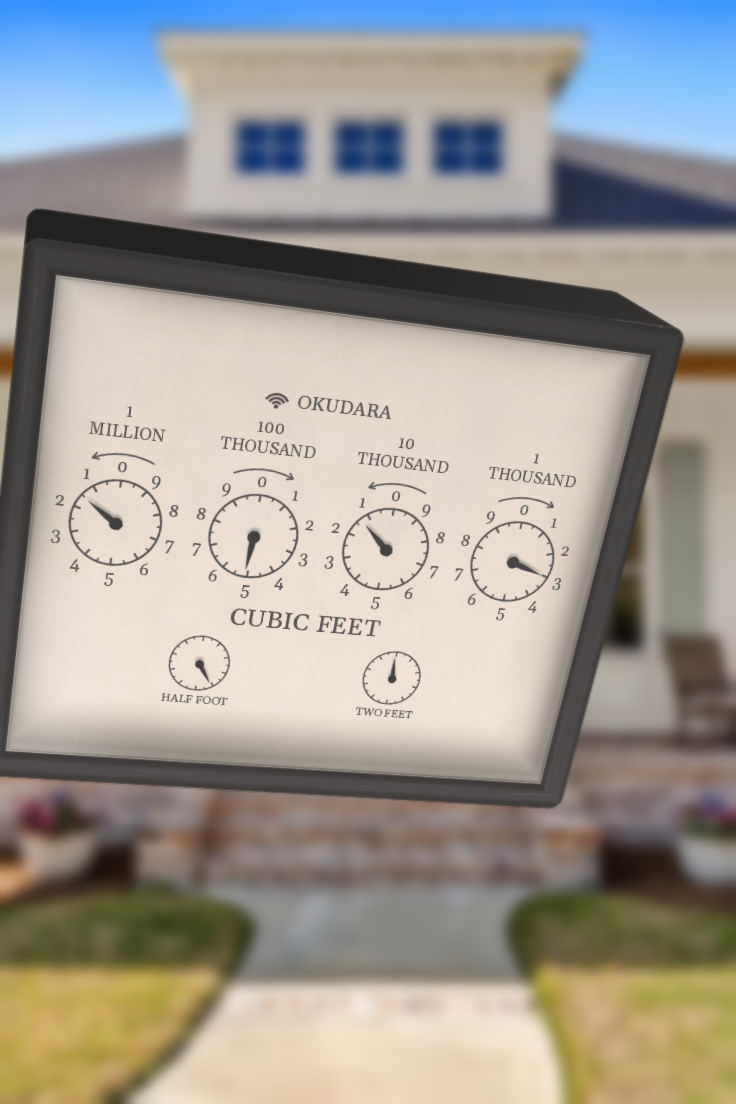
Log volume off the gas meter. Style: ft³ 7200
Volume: ft³ 151300
